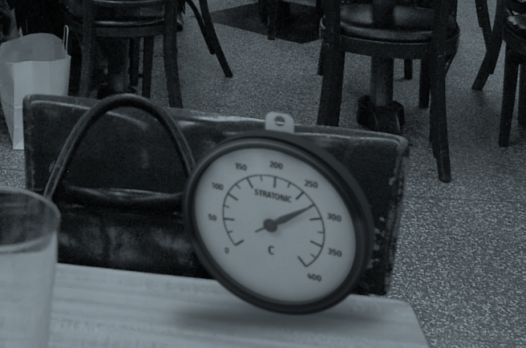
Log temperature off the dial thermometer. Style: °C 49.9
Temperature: °C 275
